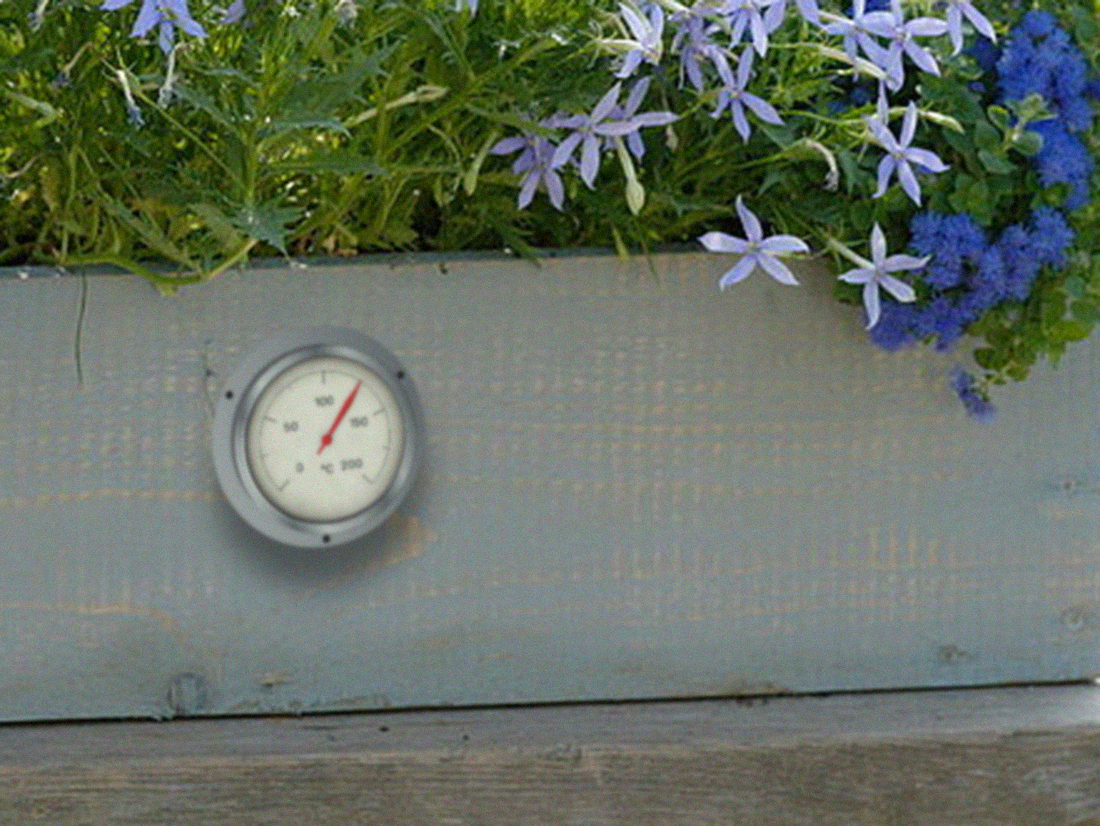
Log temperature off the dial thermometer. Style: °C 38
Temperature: °C 125
